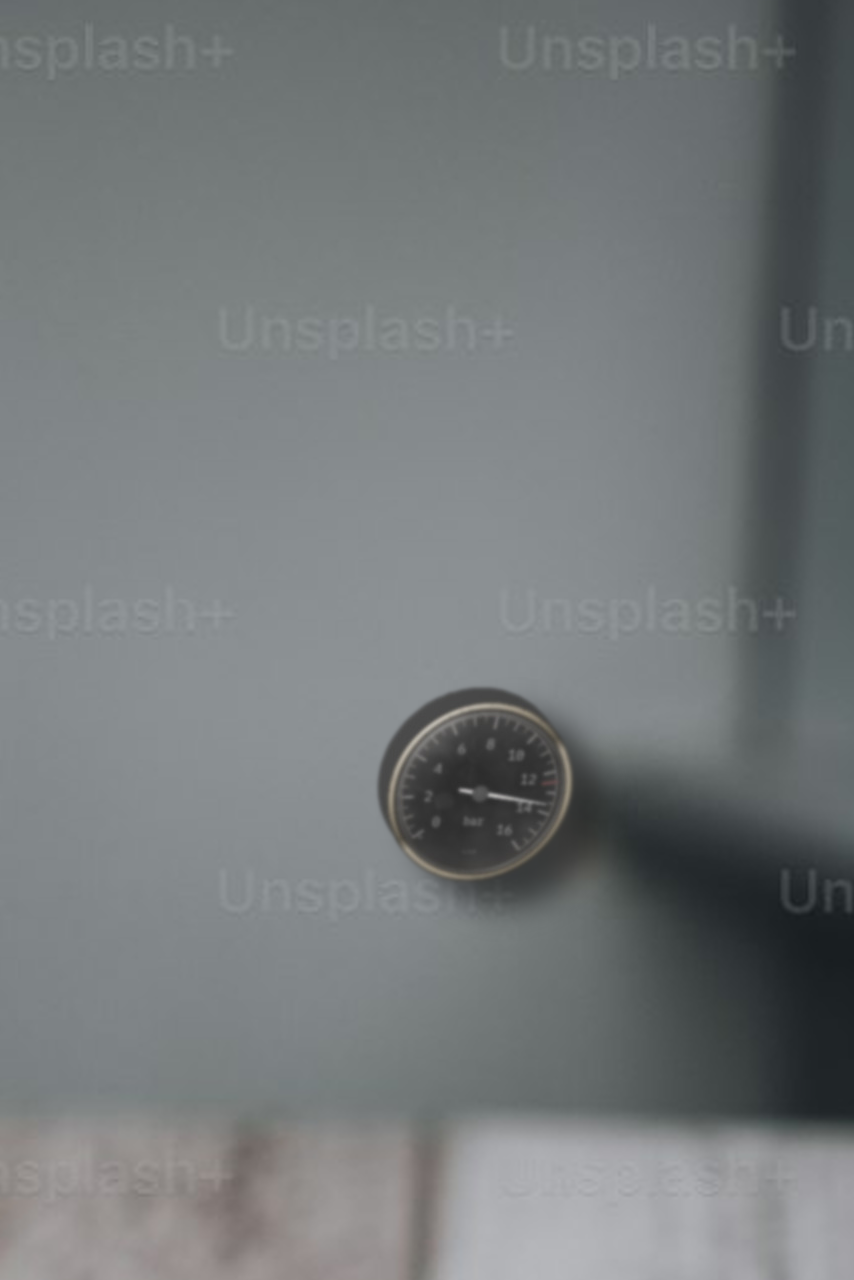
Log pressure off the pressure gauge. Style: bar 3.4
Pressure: bar 13.5
